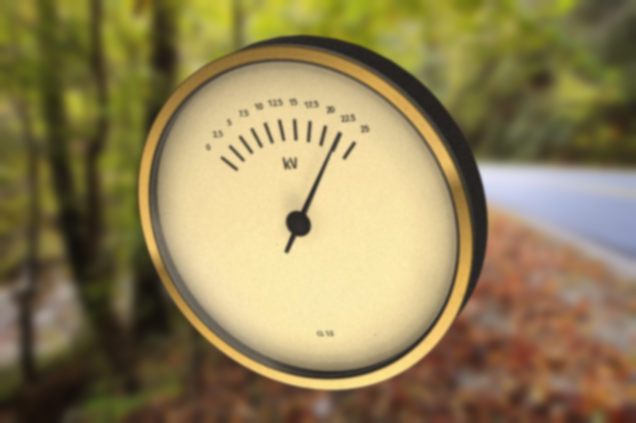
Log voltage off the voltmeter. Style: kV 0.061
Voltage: kV 22.5
